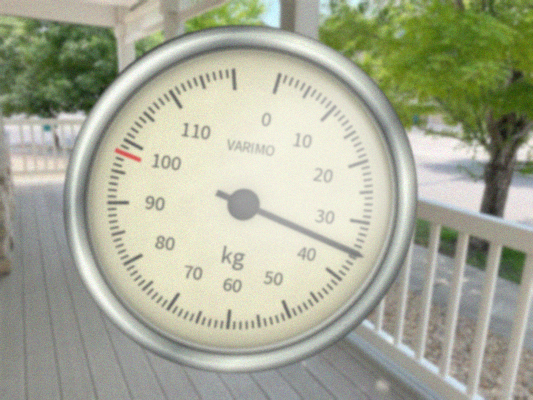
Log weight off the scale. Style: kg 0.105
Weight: kg 35
